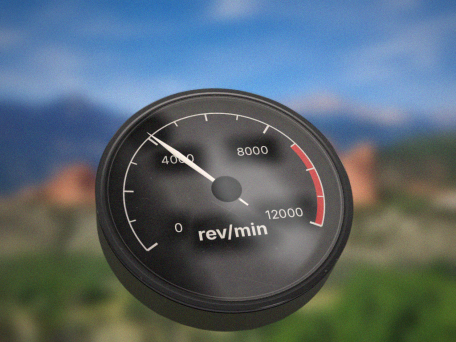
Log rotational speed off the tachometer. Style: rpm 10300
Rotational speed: rpm 4000
